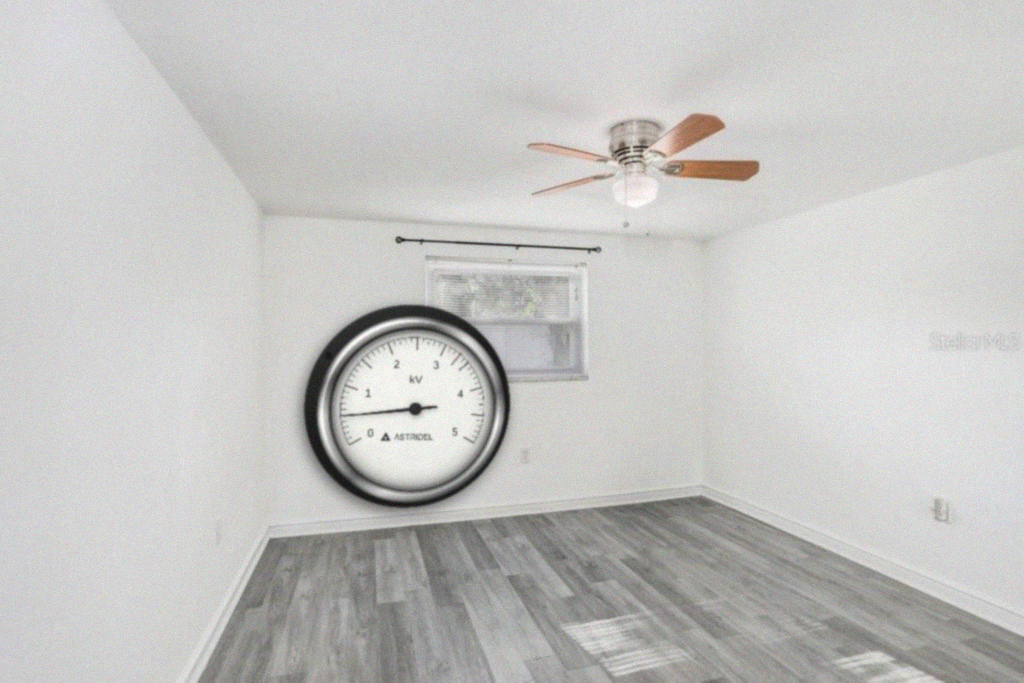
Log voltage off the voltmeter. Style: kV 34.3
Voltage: kV 0.5
